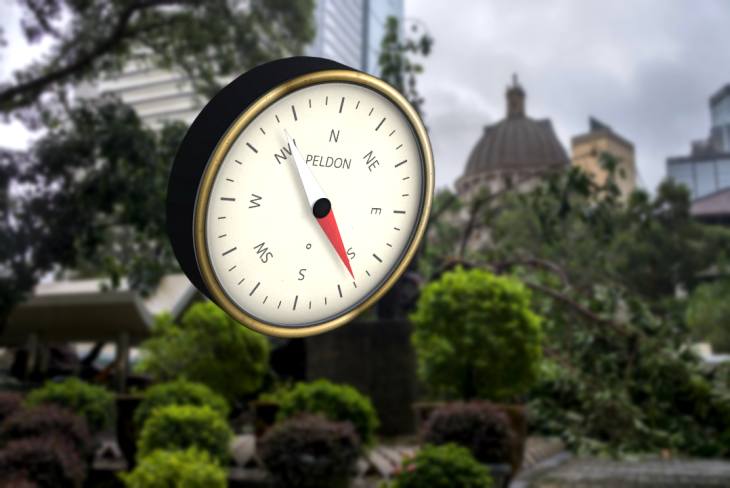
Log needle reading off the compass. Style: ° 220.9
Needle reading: ° 140
